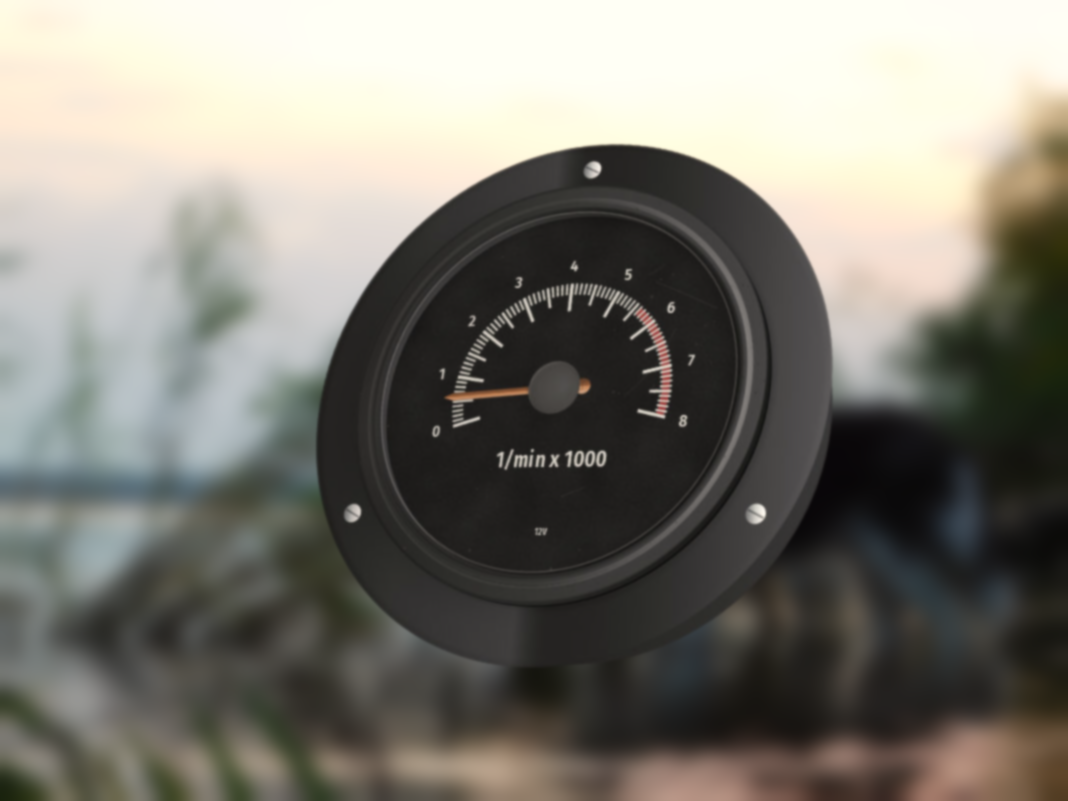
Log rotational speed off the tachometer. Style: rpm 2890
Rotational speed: rpm 500
